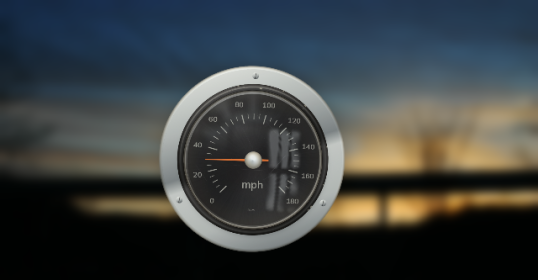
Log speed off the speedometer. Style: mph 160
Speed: mph 30
